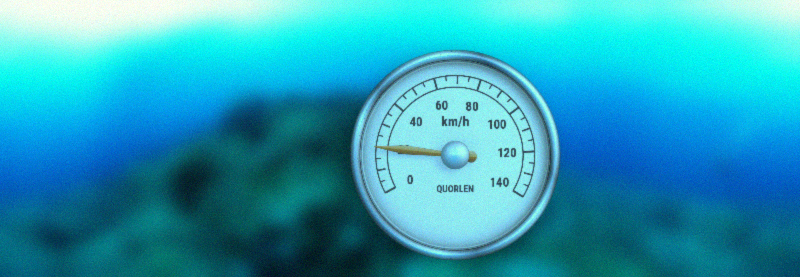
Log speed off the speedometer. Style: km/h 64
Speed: km/h 20
